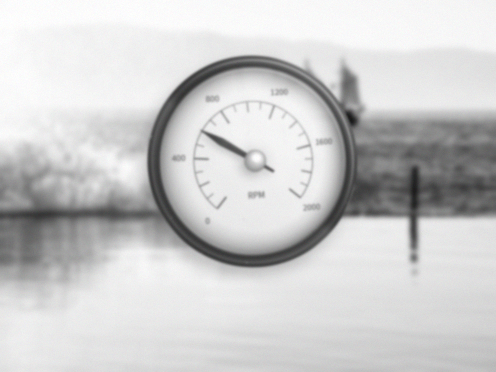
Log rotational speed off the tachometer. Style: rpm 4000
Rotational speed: rpm 600
